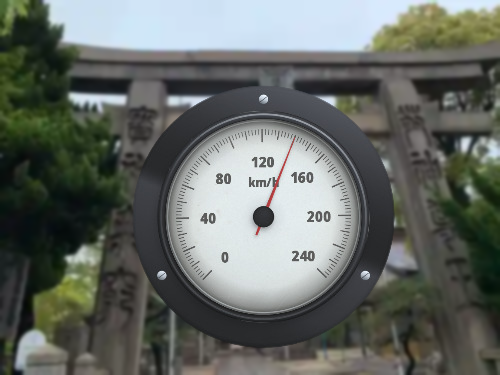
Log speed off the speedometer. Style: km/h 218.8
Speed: km/h 140
